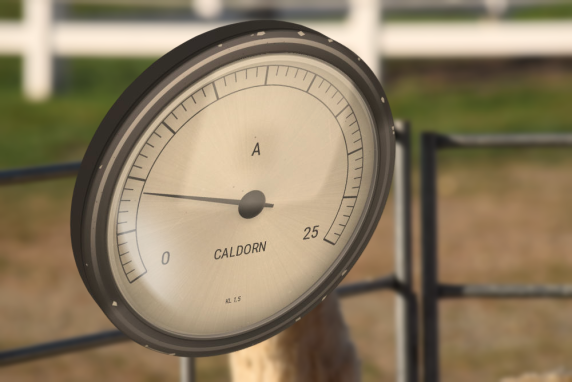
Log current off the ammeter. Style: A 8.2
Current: A 4.5
